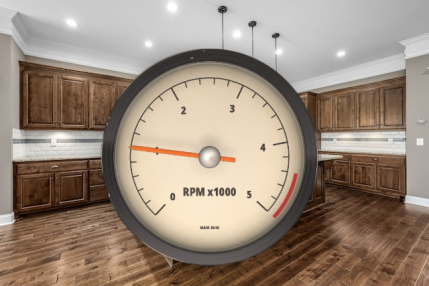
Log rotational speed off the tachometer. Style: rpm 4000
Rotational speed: rpm 1000
